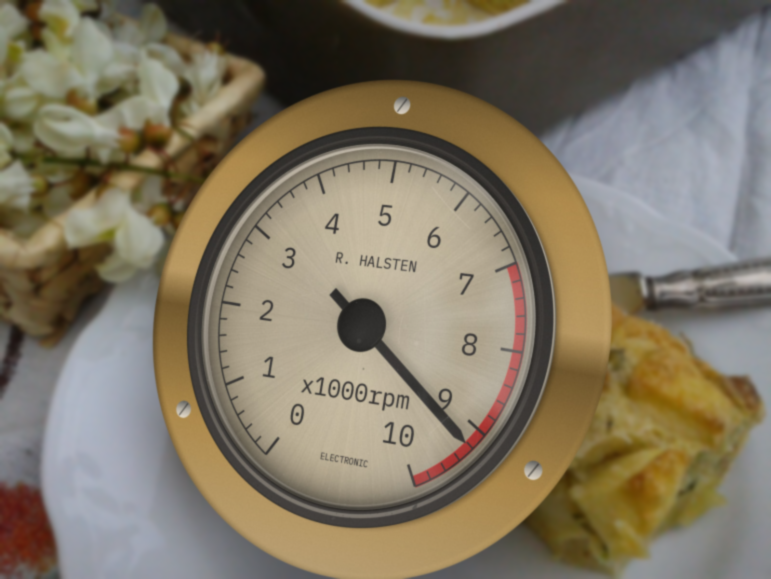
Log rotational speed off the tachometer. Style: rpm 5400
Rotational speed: rpm 9200
